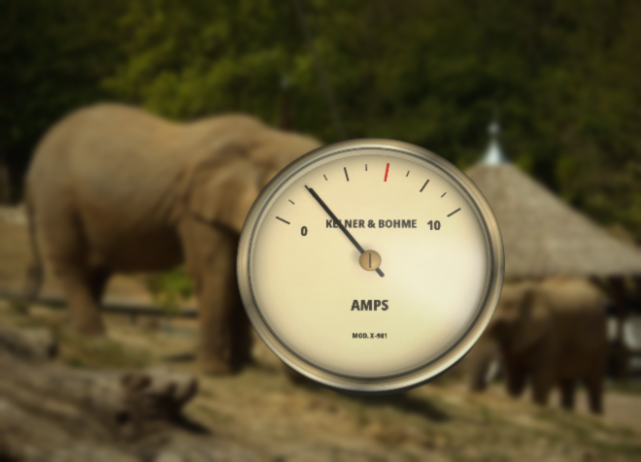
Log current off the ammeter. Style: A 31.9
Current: A 2
